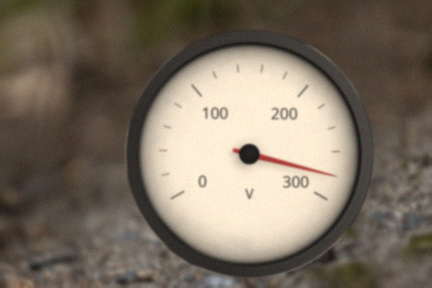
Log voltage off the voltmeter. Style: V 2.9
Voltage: V 280
